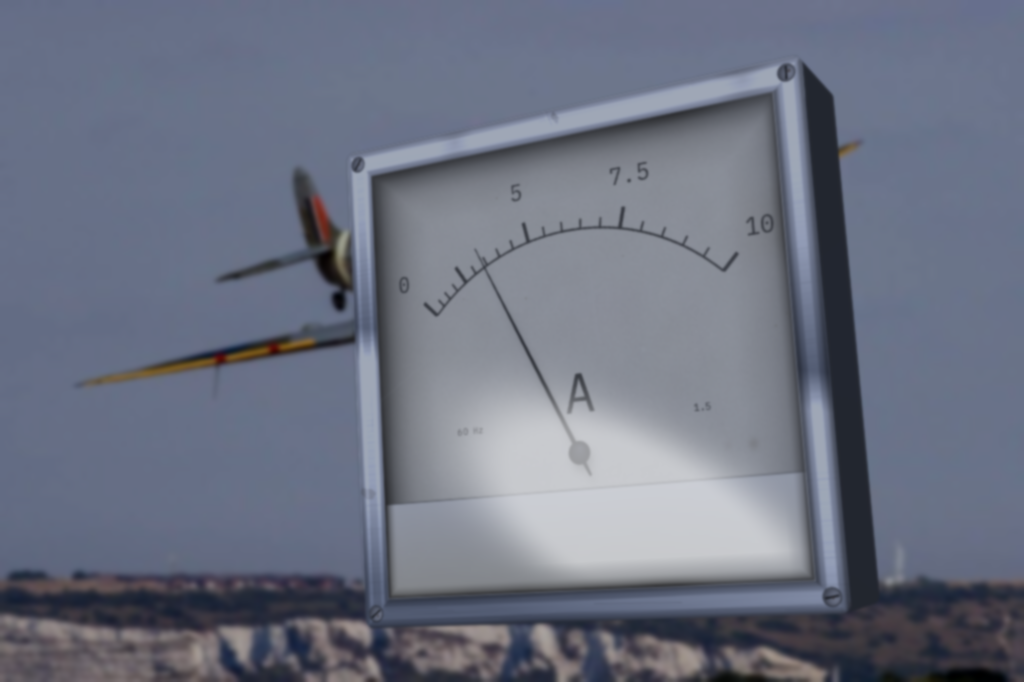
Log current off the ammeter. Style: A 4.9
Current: A 3.5
